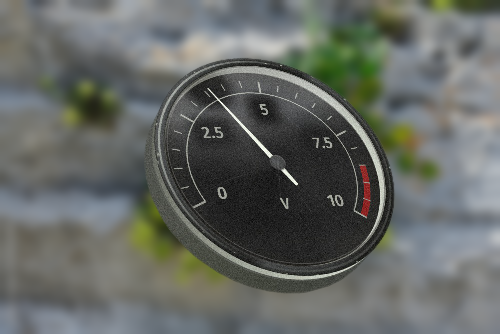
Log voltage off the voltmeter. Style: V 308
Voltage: V 3.5
